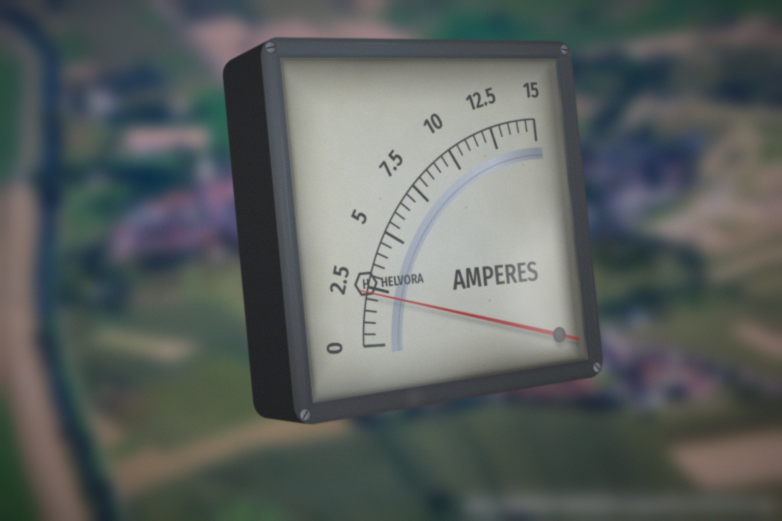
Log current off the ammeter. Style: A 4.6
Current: A 2.25
